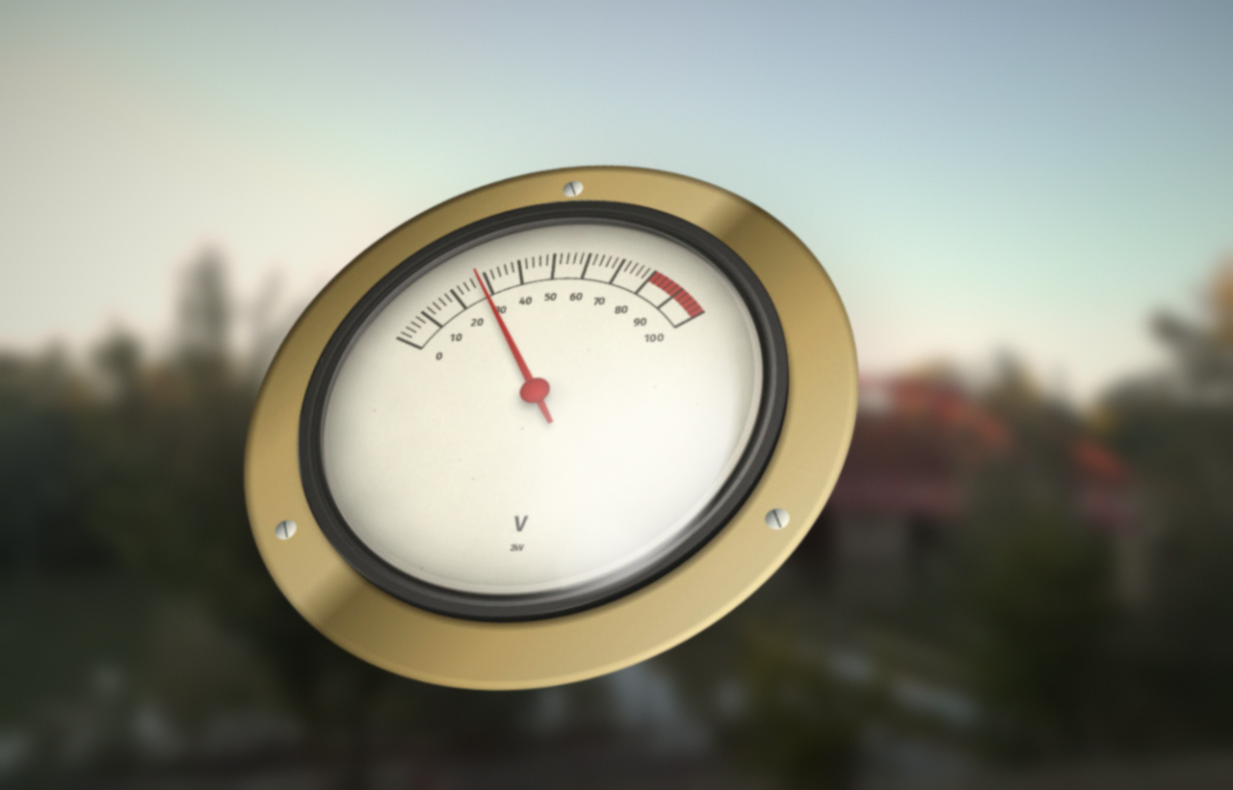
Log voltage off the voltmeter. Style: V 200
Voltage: V 28
